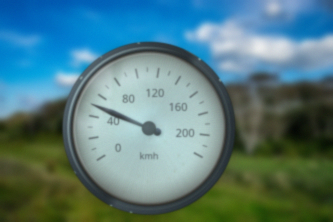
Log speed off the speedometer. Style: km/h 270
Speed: km/h 50
